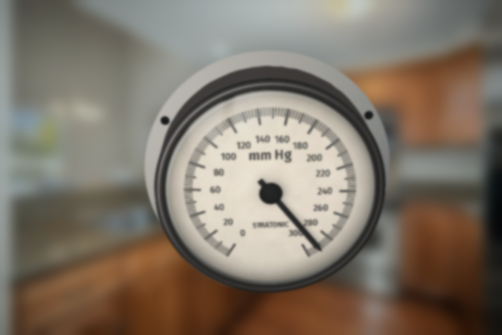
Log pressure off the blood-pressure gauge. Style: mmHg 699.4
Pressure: mmHg 290
